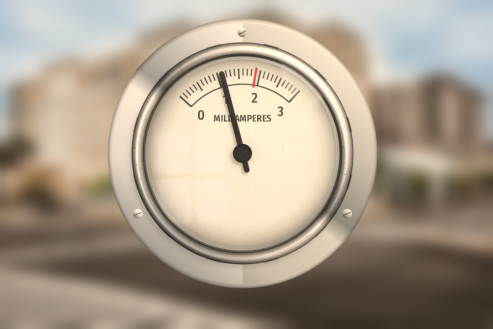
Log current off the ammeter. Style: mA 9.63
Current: mA 1.1
